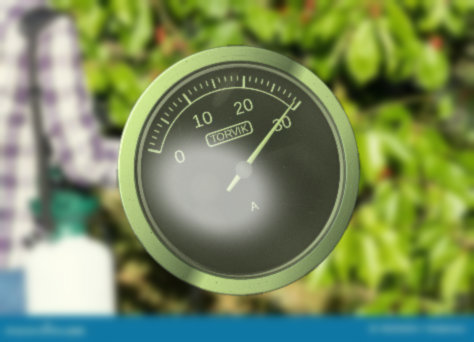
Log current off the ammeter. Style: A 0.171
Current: A 29
